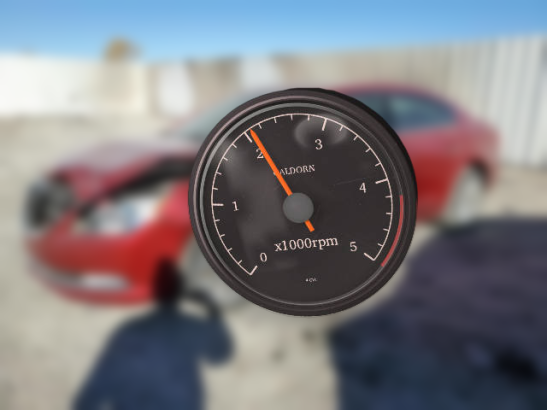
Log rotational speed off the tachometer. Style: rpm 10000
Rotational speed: rpm 2100
